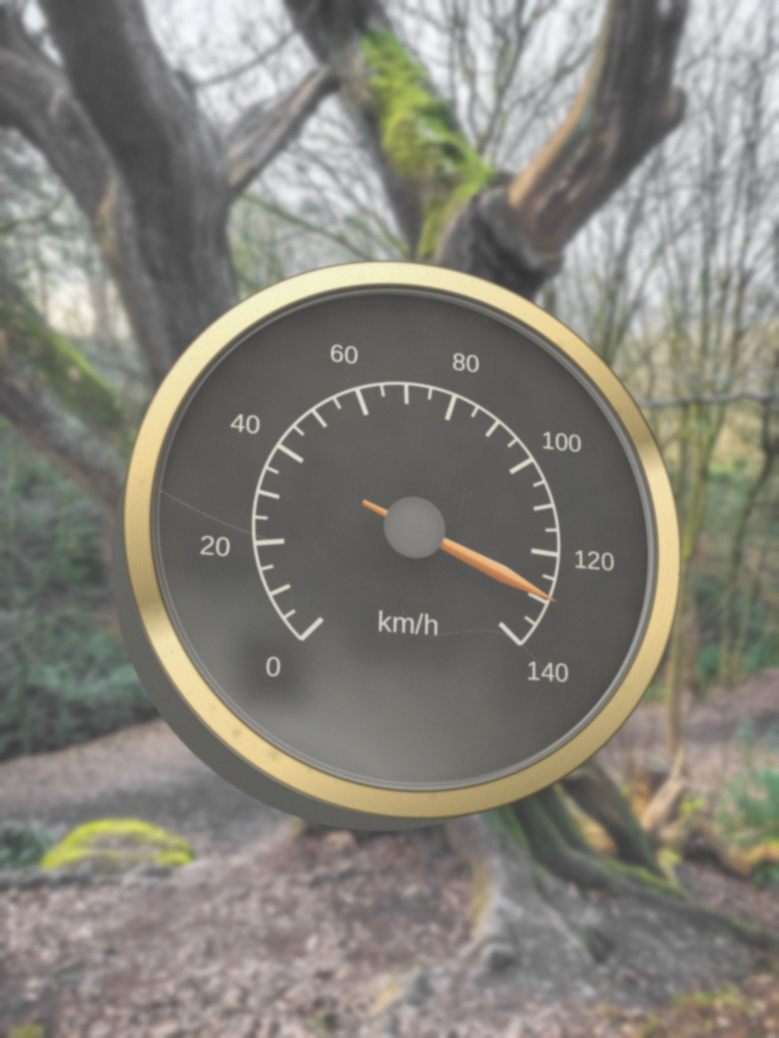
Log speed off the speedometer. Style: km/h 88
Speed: km/h 130
